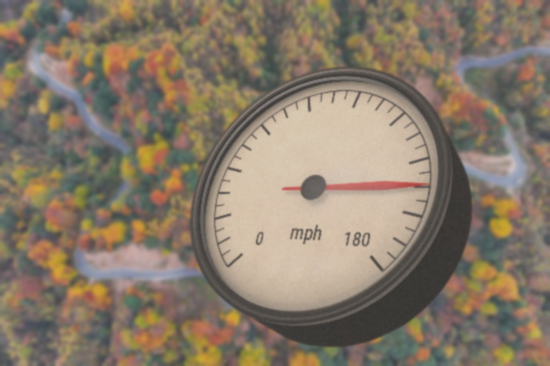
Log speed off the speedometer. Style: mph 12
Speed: mph 150
